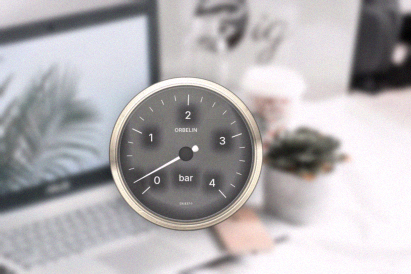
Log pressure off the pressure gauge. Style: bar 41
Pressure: bar 0.2
